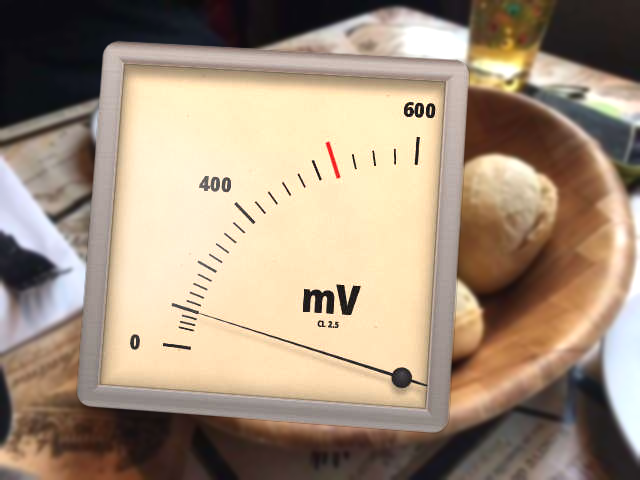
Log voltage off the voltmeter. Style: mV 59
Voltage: mV 200
